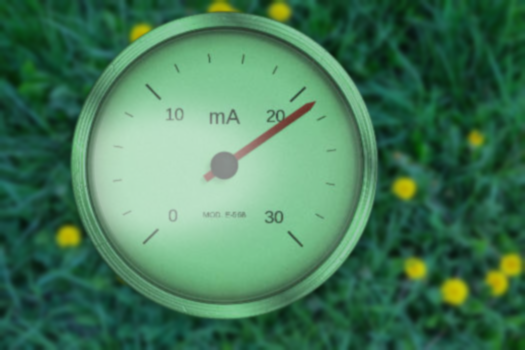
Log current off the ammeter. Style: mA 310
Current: mA 21
